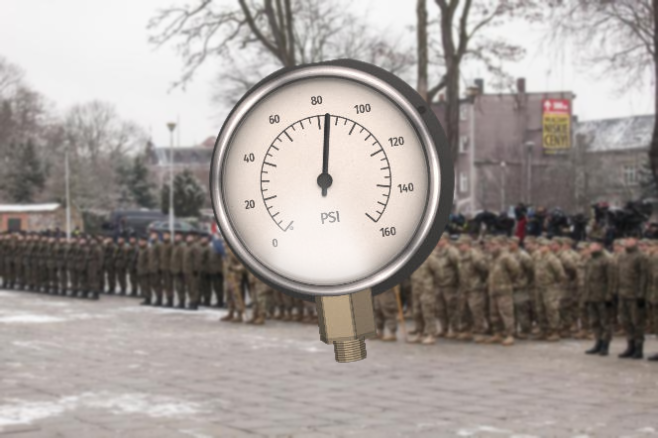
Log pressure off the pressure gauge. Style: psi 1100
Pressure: psi 85
